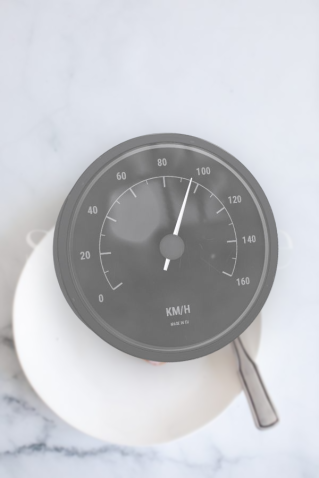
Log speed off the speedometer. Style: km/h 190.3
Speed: km/h 95
